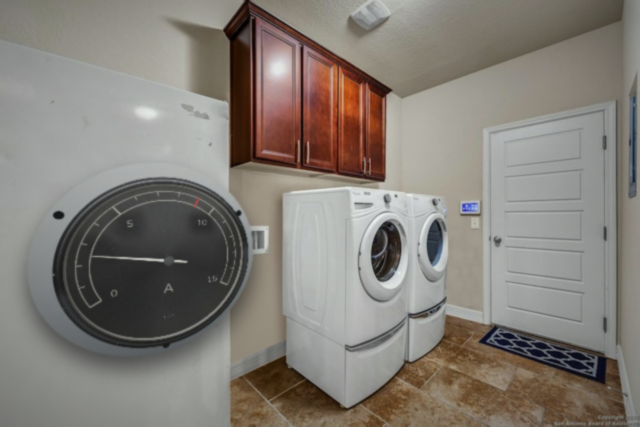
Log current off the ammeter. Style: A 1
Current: A 2.5
